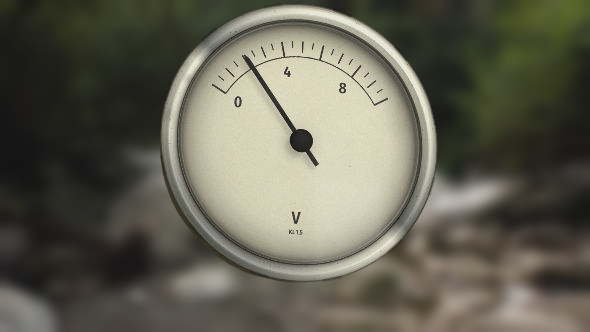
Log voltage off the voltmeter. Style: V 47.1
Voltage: V 2
